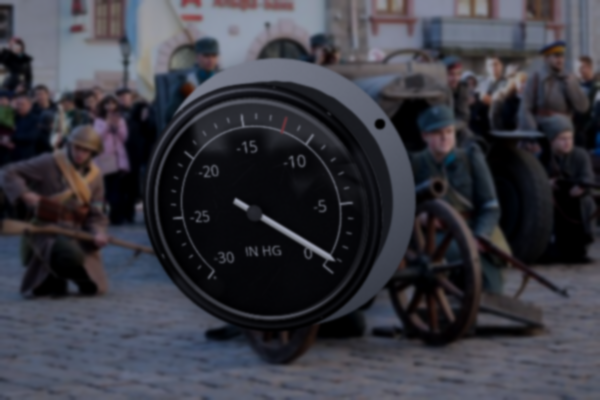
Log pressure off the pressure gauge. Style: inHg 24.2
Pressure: inHg -1
